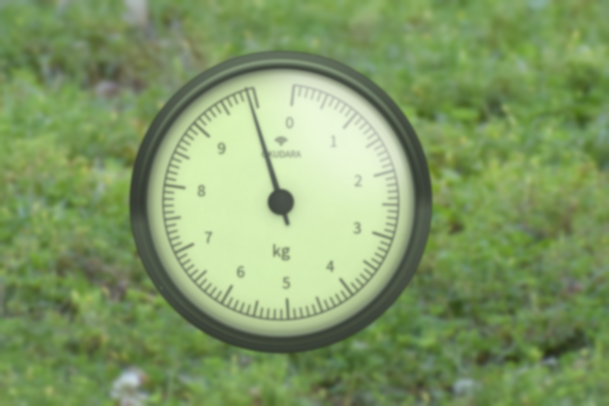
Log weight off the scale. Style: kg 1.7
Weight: kg 9.9
